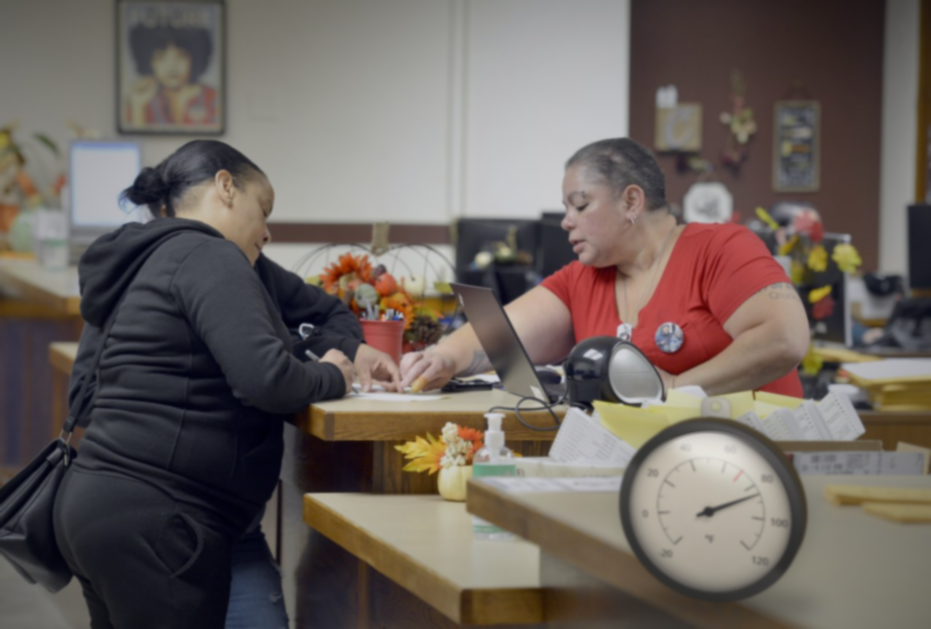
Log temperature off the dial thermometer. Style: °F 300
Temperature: °F 85
